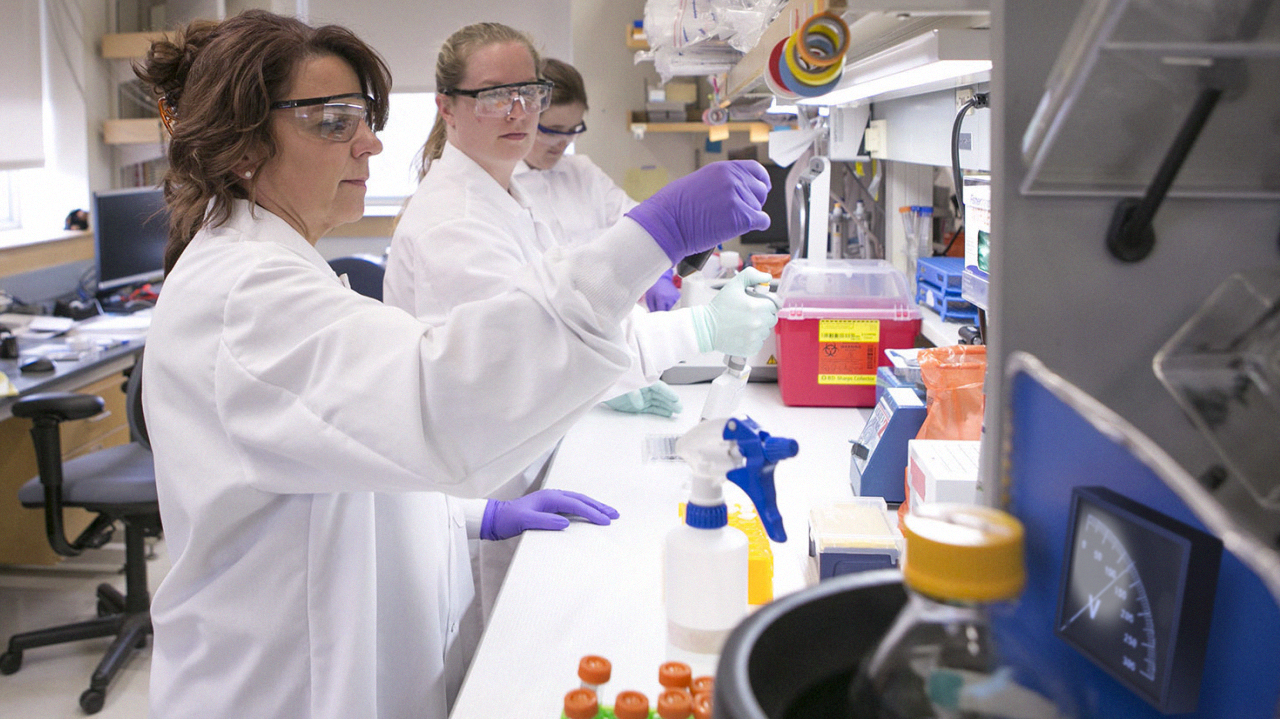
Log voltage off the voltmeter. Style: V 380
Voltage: V 125
